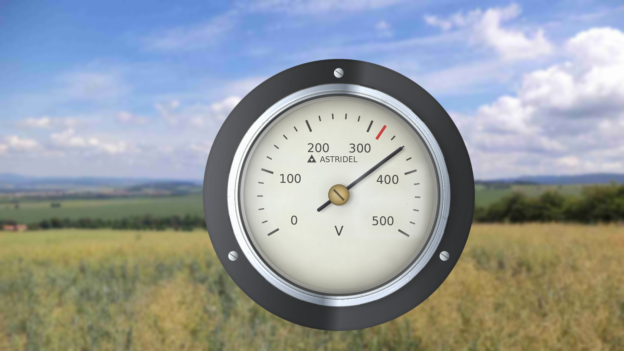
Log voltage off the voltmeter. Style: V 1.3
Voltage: V 360
